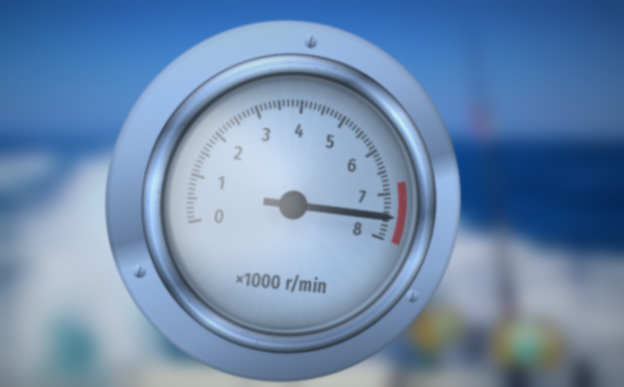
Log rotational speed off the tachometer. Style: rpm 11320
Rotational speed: rpm 7500
